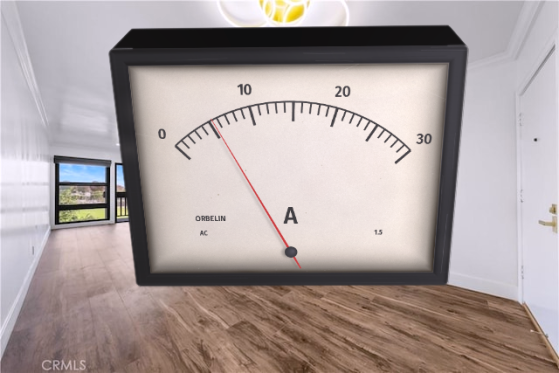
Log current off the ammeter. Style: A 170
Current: A 5.5
